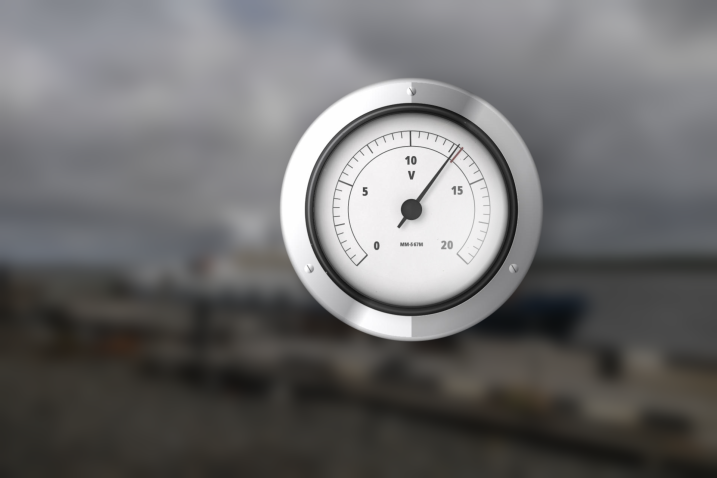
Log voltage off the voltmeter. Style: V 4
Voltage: V 12.75
